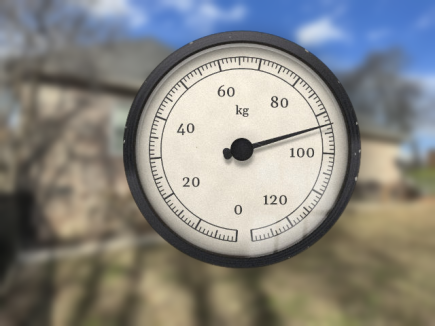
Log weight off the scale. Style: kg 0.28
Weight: kg 93
